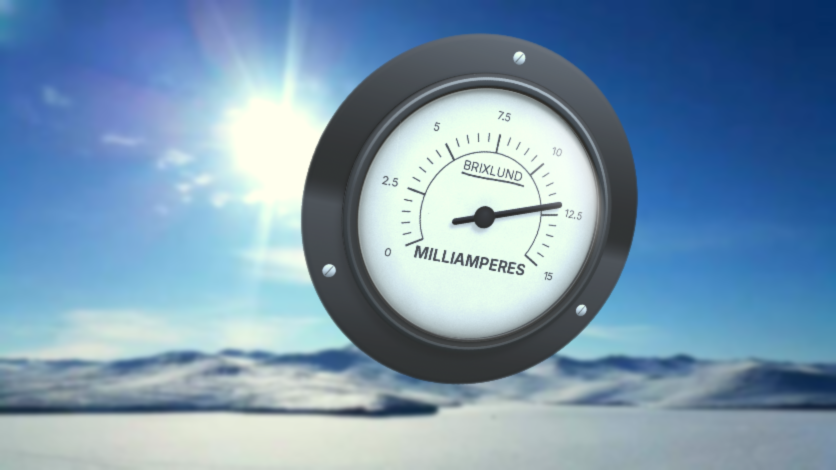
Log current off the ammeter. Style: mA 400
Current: mA 12
